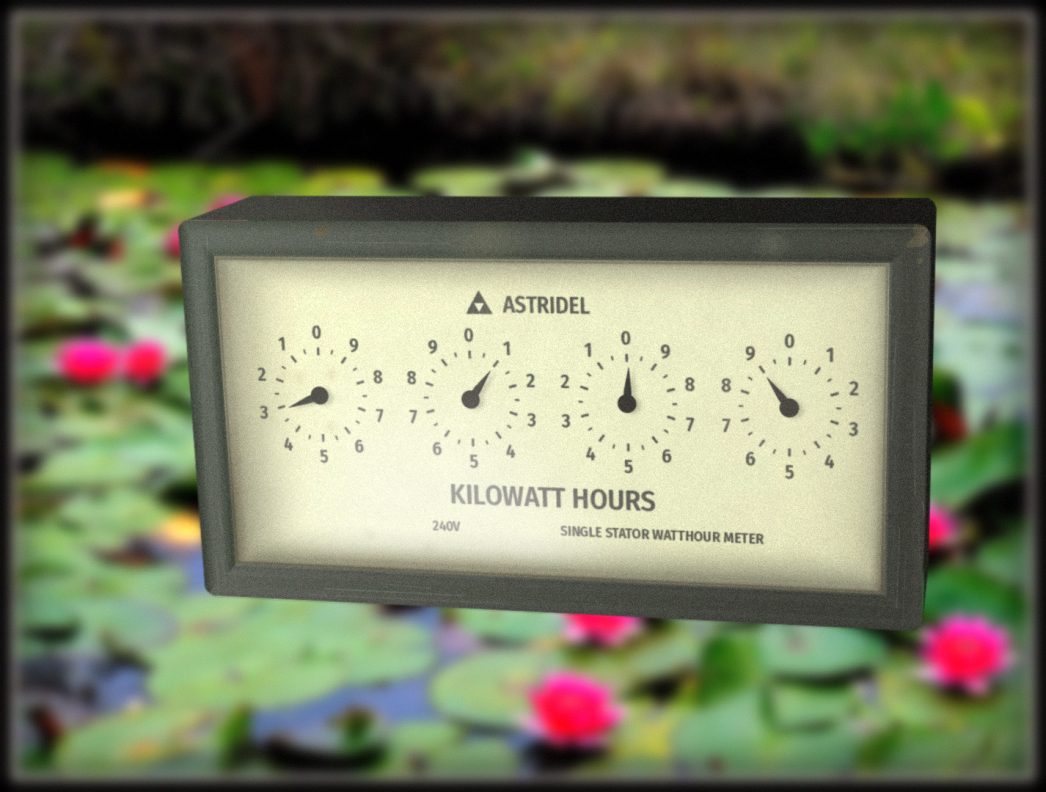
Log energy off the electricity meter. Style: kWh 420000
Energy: kWh 3099
